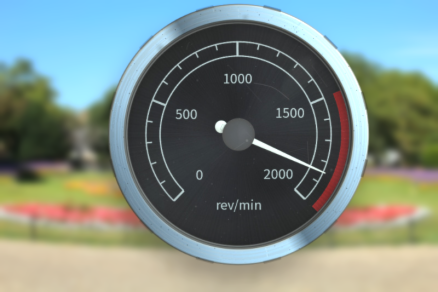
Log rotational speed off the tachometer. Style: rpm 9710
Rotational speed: rpm 1850
